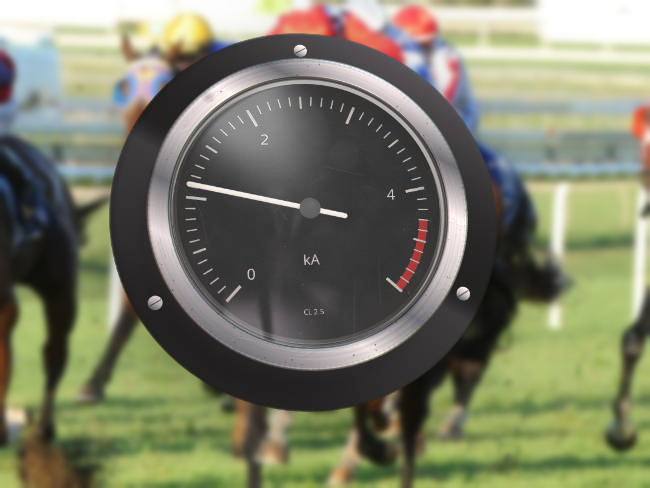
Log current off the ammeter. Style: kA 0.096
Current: kA 1.1
